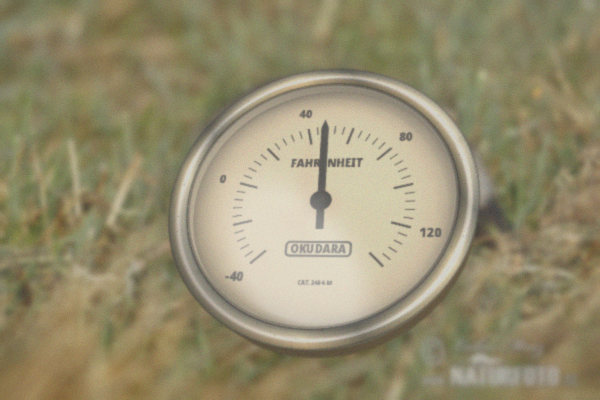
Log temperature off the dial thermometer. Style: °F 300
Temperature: °F 48
